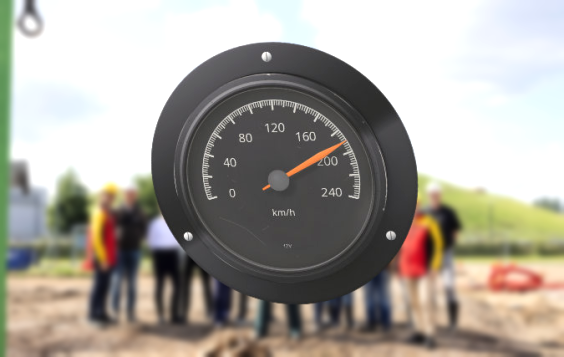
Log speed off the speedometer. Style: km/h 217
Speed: km/h 190
